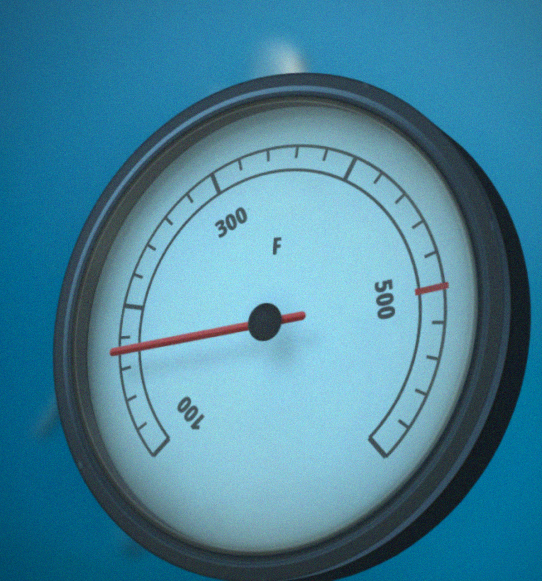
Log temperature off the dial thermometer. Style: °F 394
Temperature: °F 170
